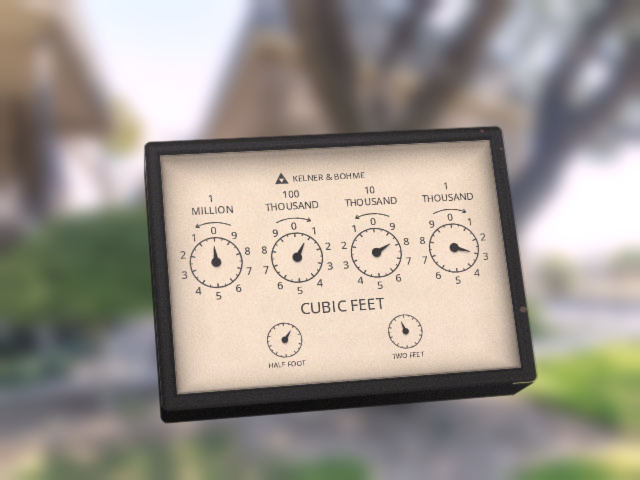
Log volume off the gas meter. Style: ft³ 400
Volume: ft³ 8300
